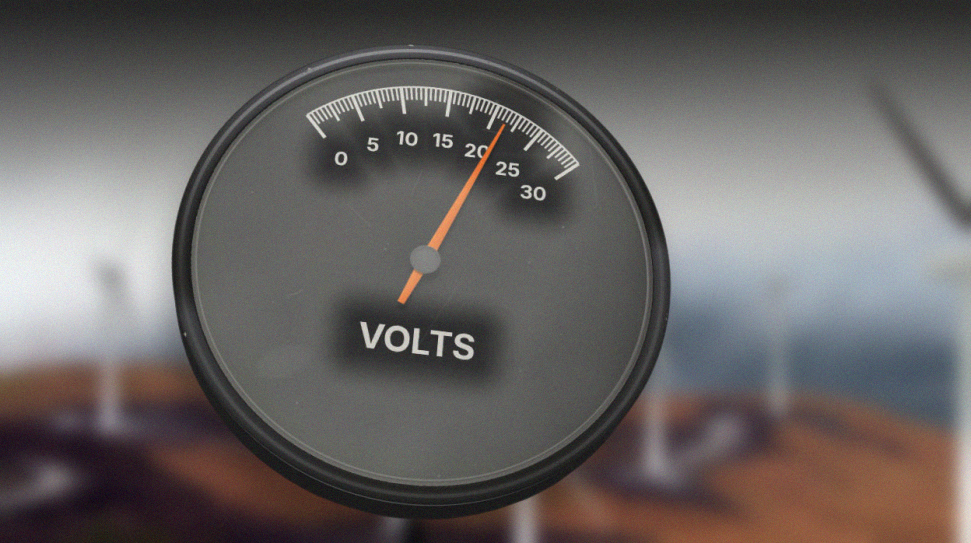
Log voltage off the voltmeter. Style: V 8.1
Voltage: V 21.5
